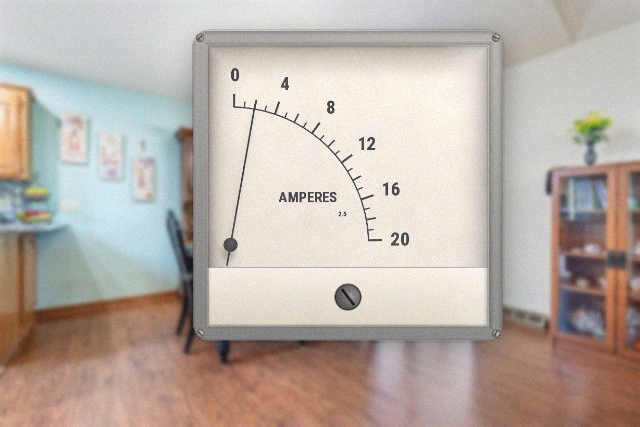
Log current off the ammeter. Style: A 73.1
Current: A 2
